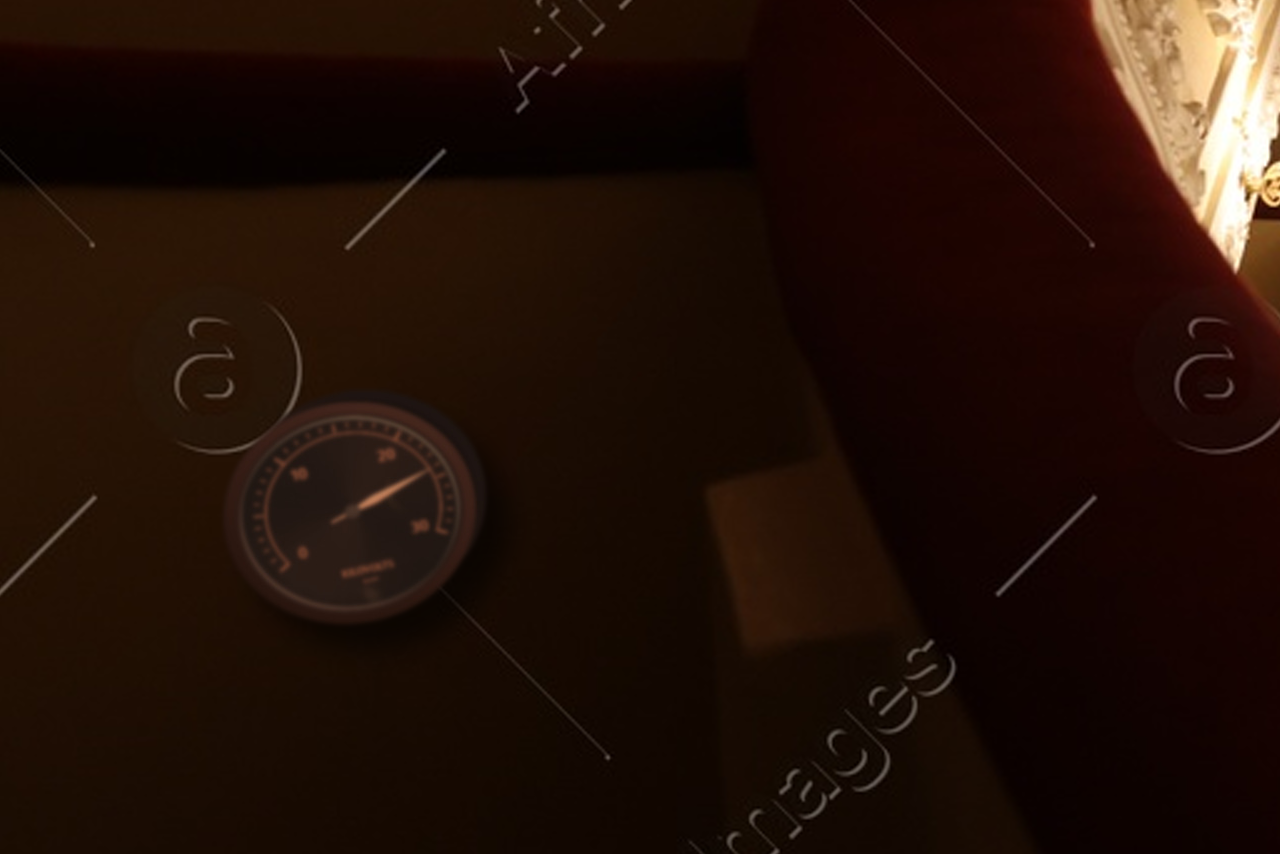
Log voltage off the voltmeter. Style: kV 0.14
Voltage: kV 24
